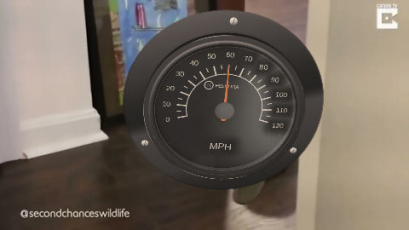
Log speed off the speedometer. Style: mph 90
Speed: mph 60
